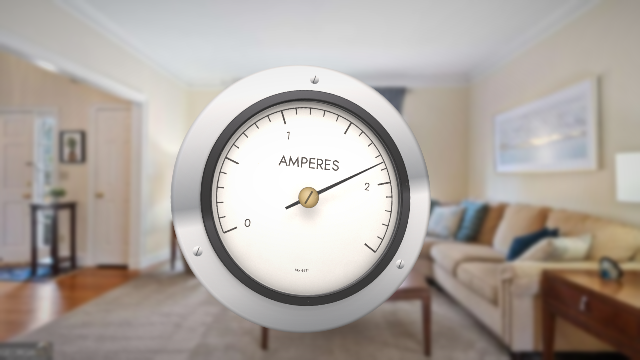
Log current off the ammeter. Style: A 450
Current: A 1.85
